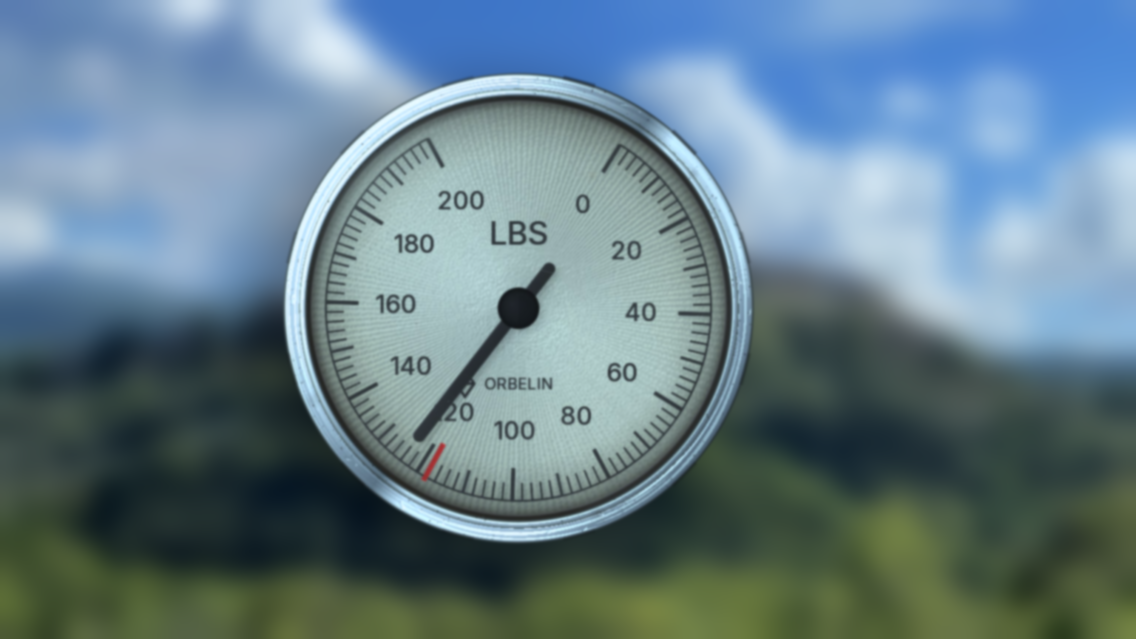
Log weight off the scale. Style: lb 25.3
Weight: lb 124
